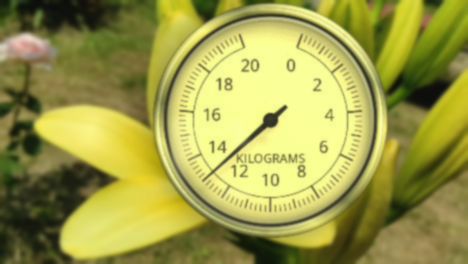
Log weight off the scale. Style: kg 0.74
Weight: kg 13
